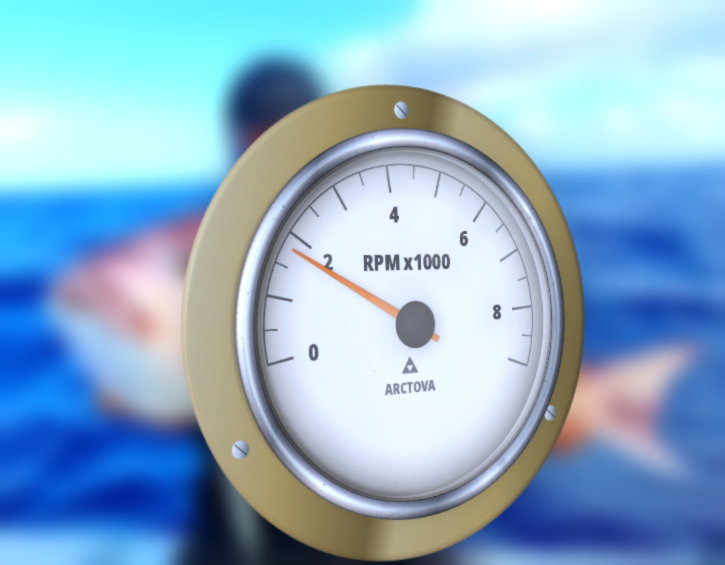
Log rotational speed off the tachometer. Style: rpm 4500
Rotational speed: rpm 1750
